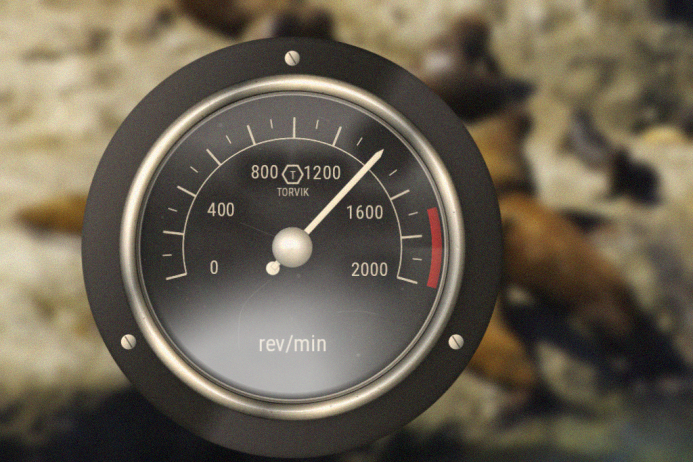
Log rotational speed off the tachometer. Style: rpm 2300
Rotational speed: rpm 1400
